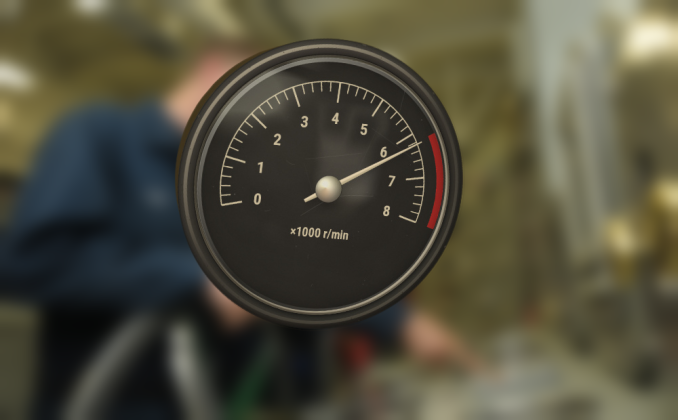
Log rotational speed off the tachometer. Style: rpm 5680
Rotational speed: rpm 6200
